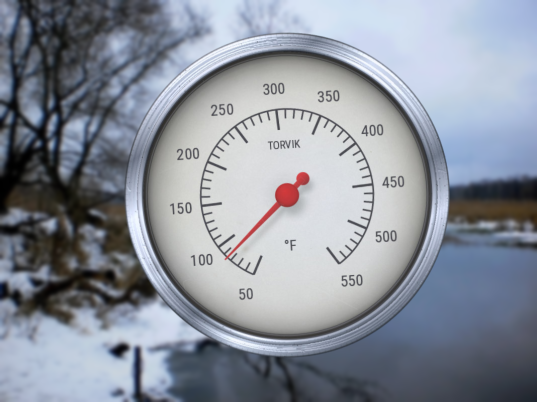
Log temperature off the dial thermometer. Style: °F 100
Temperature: °F 85
